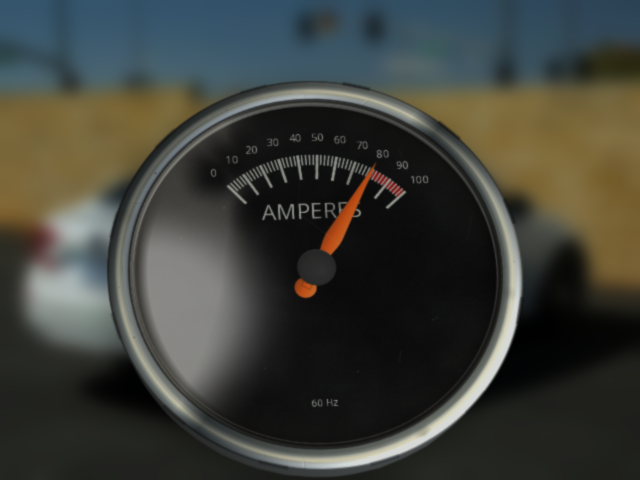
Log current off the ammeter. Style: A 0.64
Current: A 80
